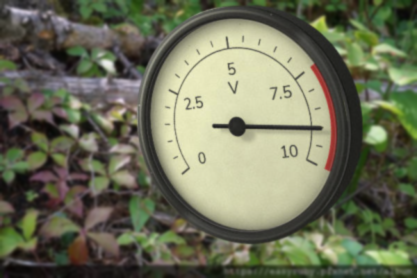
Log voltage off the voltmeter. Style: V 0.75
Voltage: V 9
